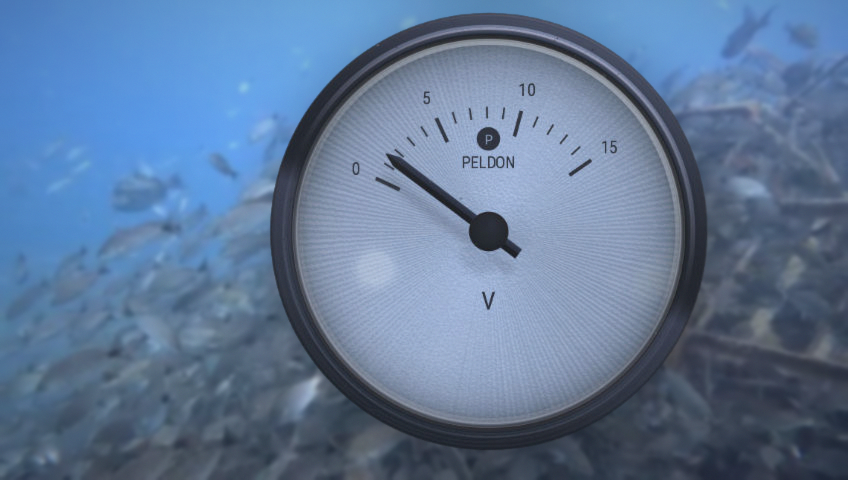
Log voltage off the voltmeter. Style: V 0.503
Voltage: V 1.5
